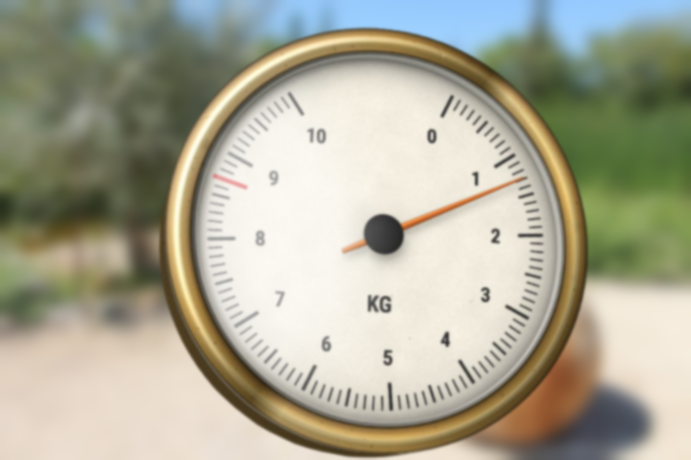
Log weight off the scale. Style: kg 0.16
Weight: kg 1.3
